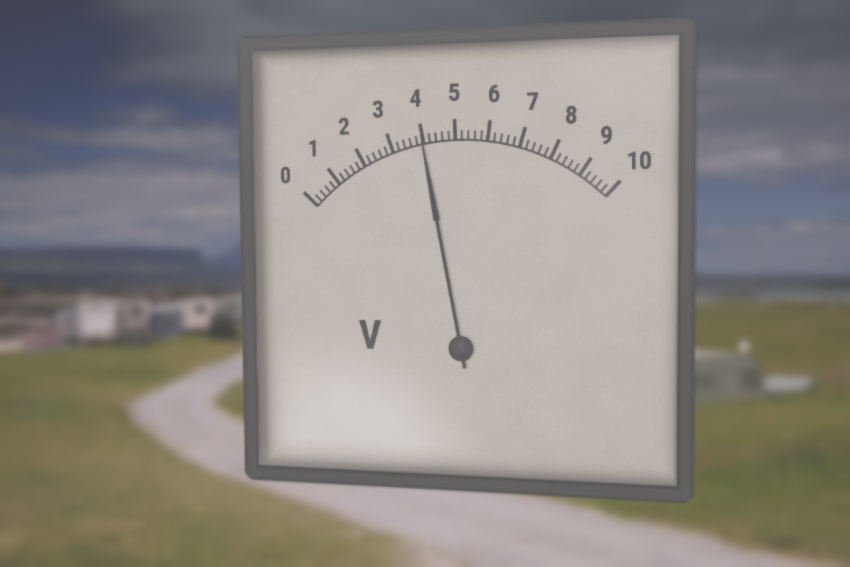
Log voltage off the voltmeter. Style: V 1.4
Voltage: V 4
